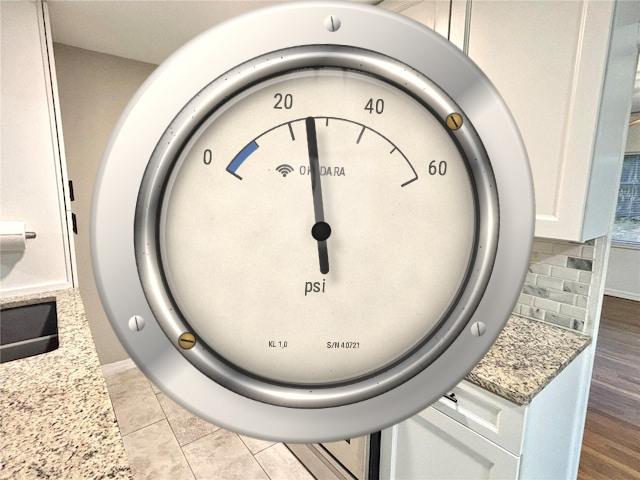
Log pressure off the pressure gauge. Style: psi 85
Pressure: psi 25
